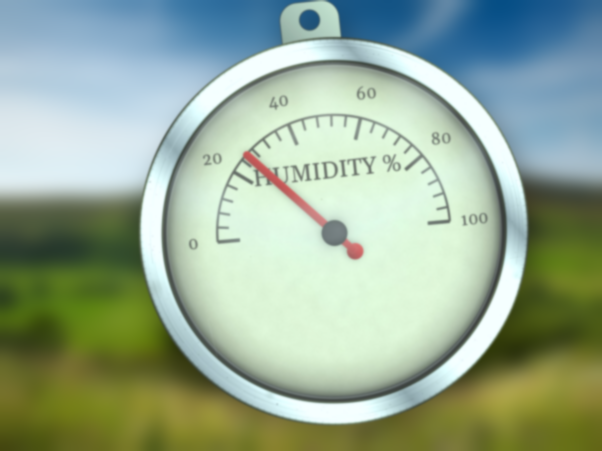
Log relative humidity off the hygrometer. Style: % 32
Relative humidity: % 26
